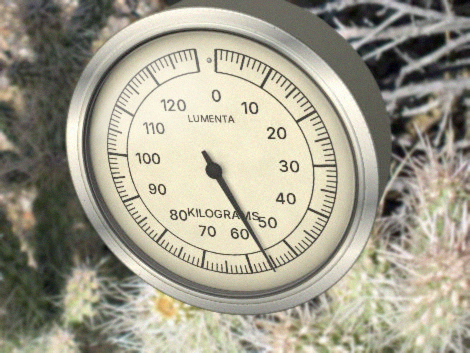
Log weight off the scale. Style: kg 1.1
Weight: kg 55
